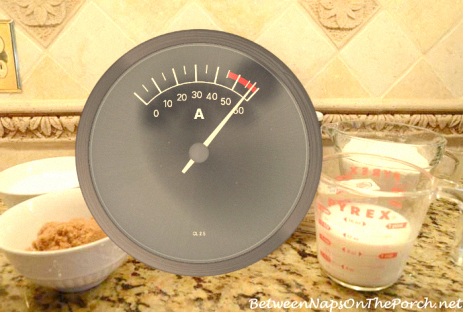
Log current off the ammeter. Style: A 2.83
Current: A 57.5
